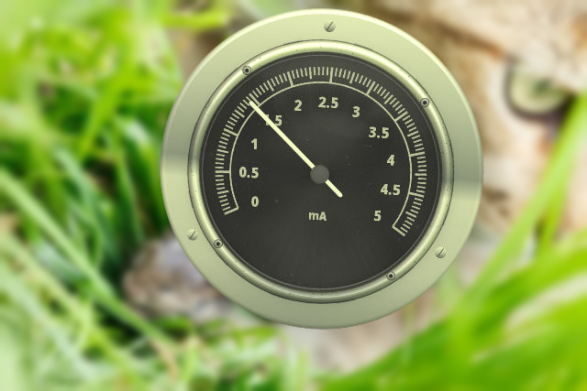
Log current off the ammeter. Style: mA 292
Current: mA 1.45
